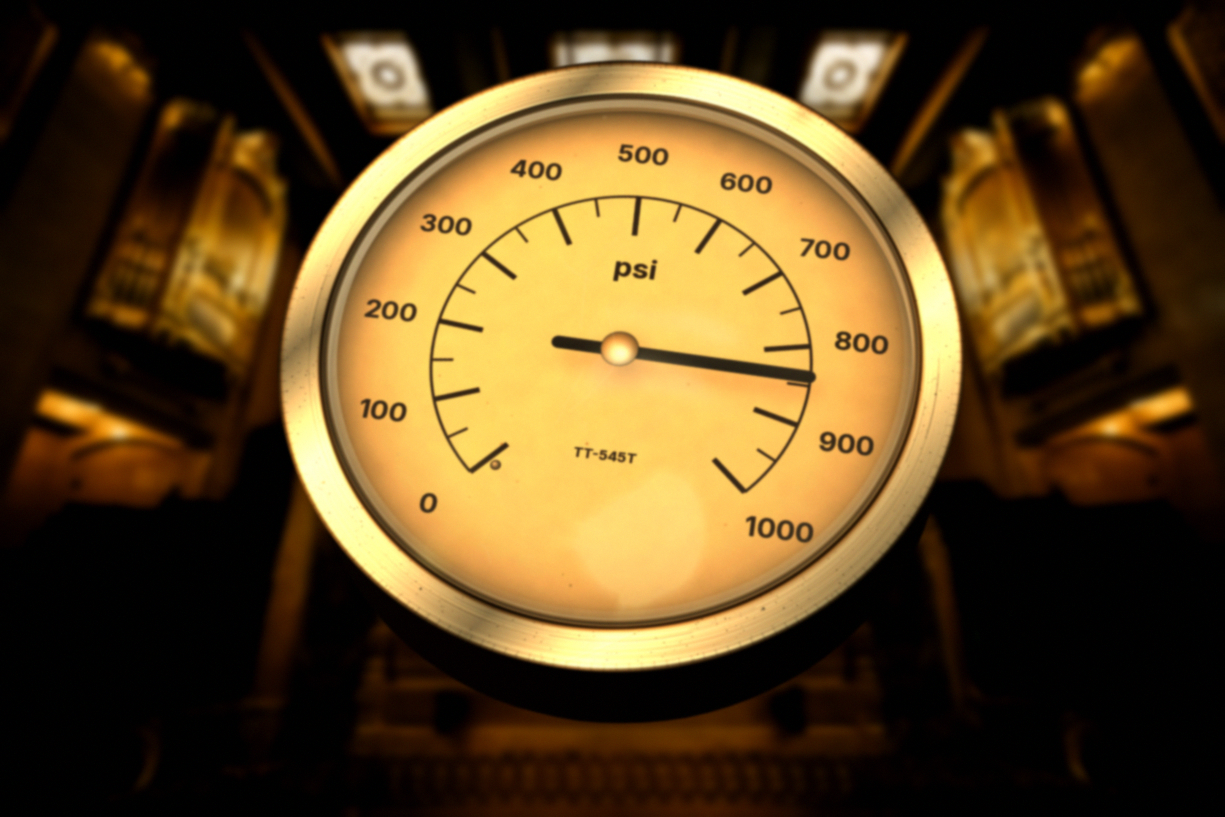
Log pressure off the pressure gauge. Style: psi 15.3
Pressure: psi 850
